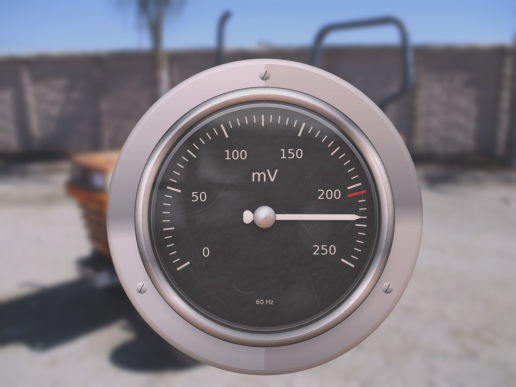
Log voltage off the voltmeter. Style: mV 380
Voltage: mV 220
